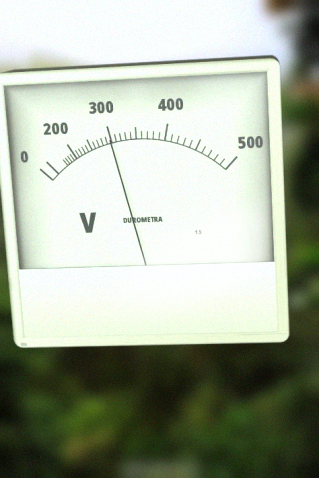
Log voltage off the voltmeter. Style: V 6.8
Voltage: V 300
